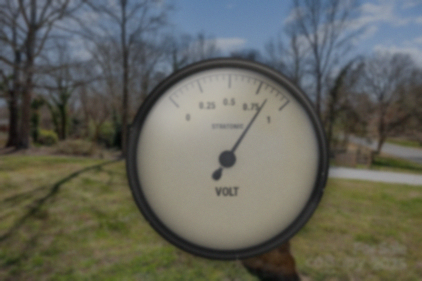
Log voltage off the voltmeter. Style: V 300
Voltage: V 0.85
